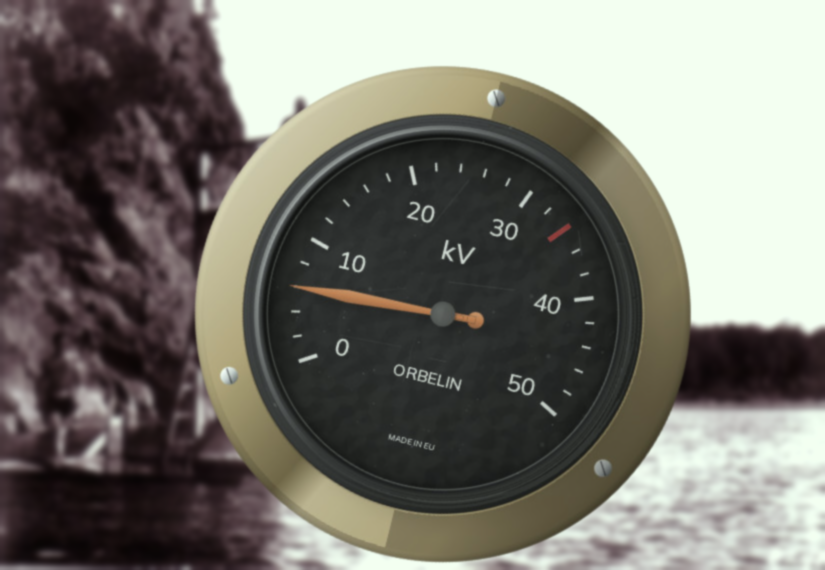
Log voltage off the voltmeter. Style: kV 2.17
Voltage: kV 6
